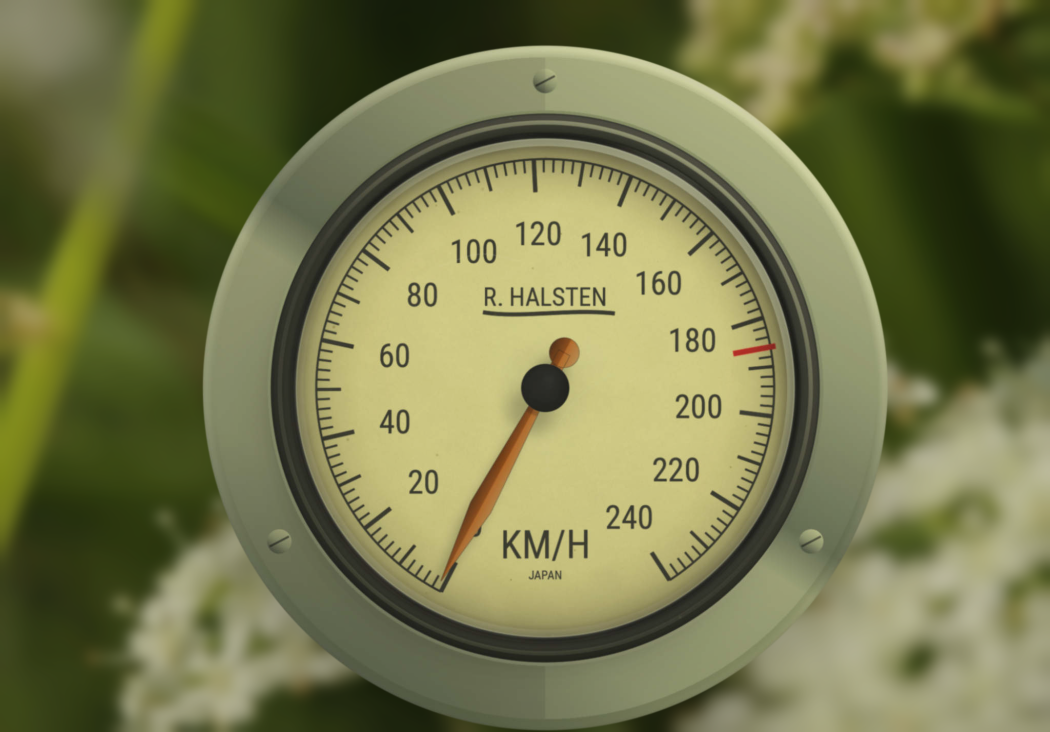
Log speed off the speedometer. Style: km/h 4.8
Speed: km/h 1
